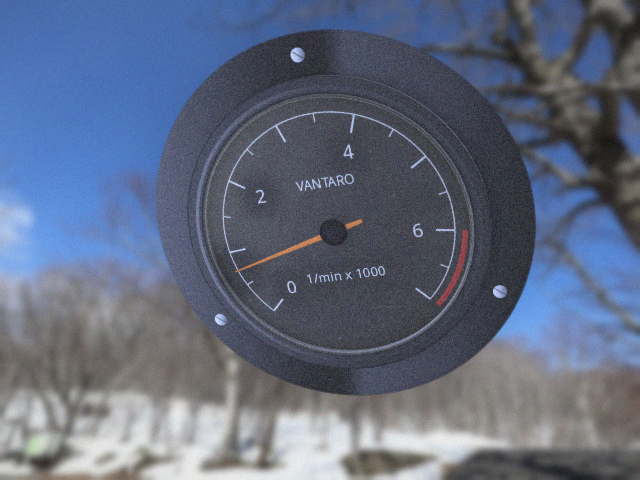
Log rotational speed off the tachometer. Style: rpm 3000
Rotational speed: rpm 750
